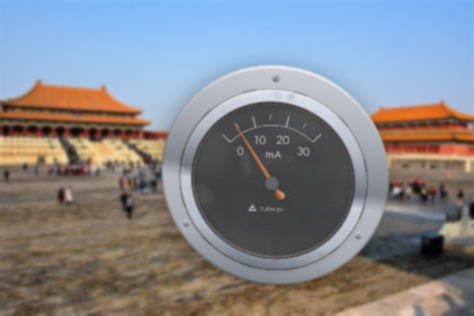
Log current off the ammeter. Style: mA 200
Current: mA 5
